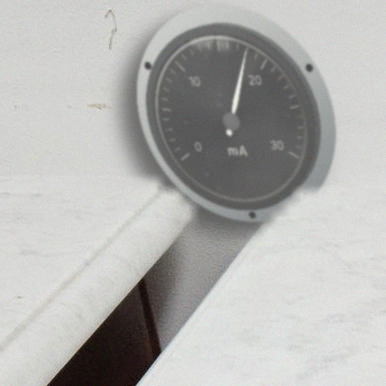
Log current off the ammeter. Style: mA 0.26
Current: mA 18
